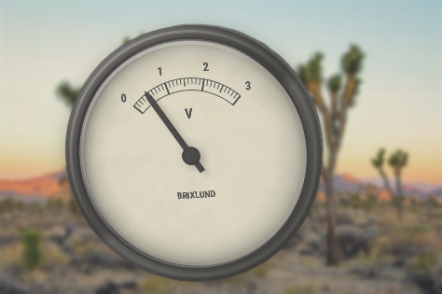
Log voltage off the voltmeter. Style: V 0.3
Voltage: V 0.5
